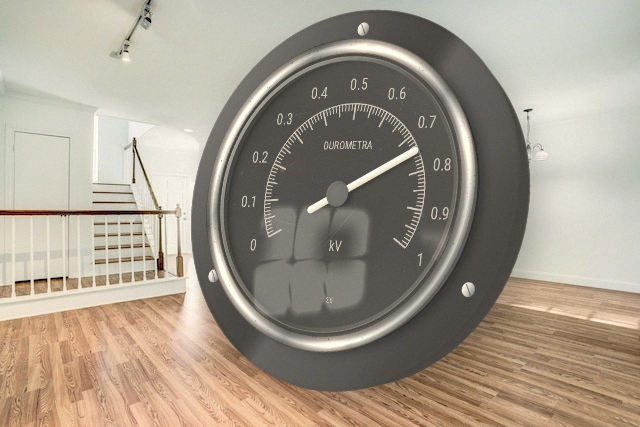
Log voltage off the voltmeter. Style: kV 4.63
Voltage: kV 0.75
